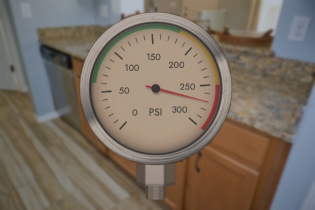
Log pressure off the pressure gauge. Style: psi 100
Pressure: psi 270
